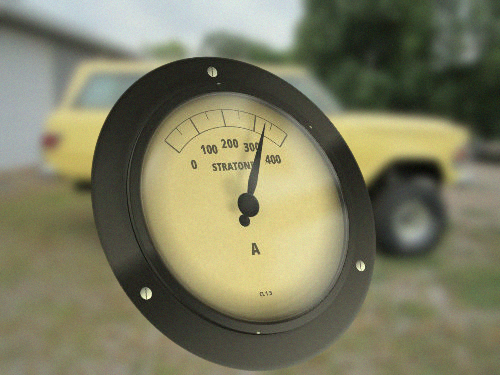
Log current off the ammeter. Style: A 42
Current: A 325
